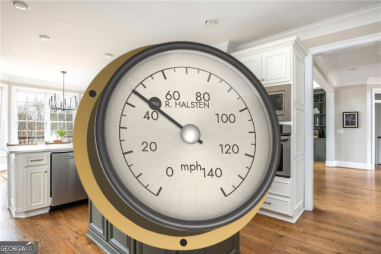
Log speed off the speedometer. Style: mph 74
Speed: mph 45
